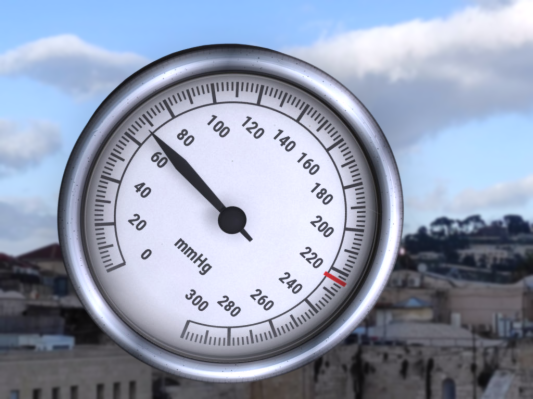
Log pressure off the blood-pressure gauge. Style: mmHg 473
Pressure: mmHg 68
